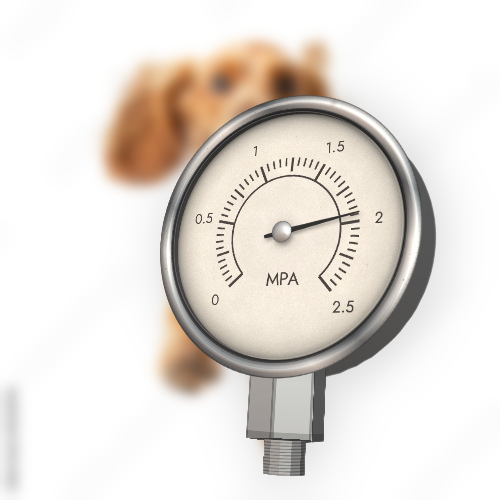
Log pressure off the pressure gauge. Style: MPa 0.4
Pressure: MPa 1.95
